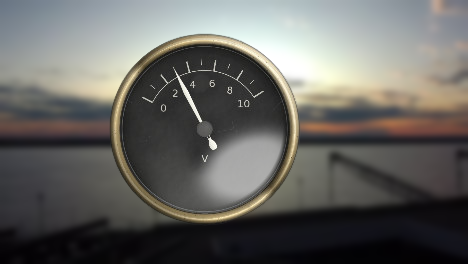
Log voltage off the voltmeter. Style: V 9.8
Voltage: V 3
